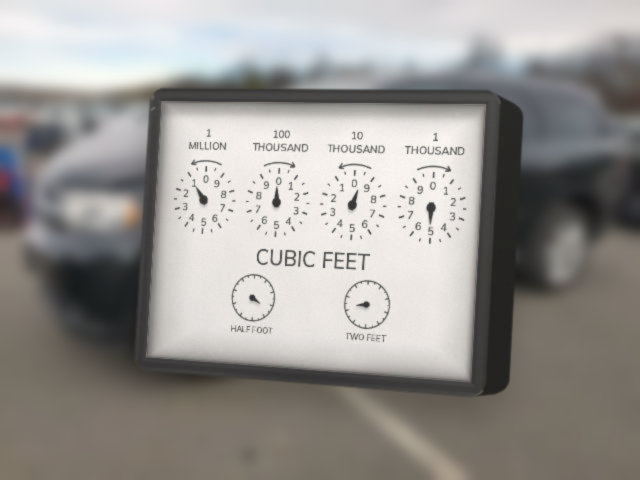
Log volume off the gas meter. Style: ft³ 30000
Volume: ft³ 99500
